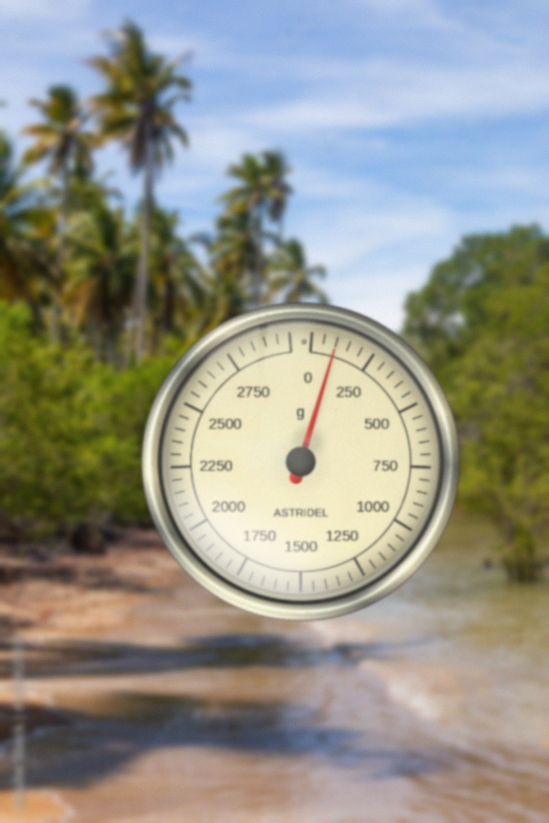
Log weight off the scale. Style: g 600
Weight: g 100
